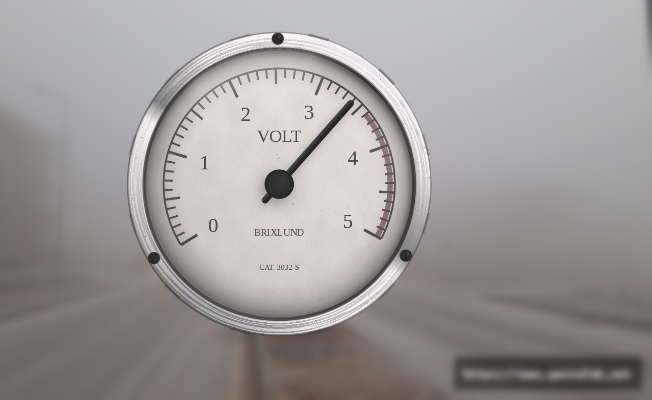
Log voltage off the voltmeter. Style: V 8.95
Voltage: V 3.4
